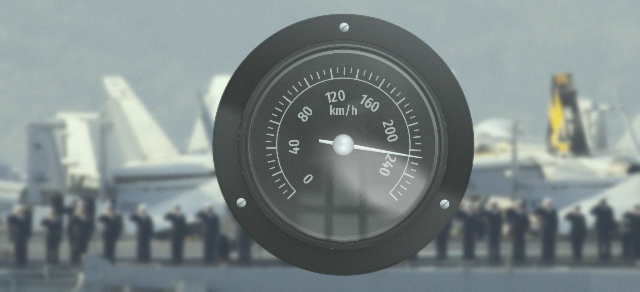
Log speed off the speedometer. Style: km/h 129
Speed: km/h 225
